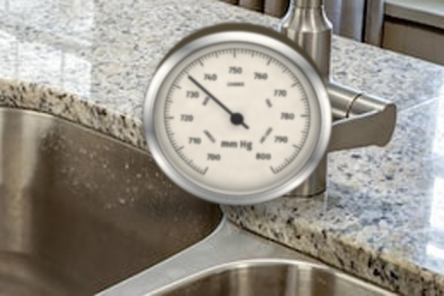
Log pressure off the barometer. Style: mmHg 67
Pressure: mmHg 735
